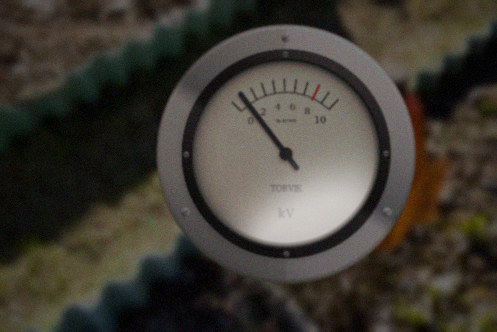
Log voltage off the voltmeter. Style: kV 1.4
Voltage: kV 1
